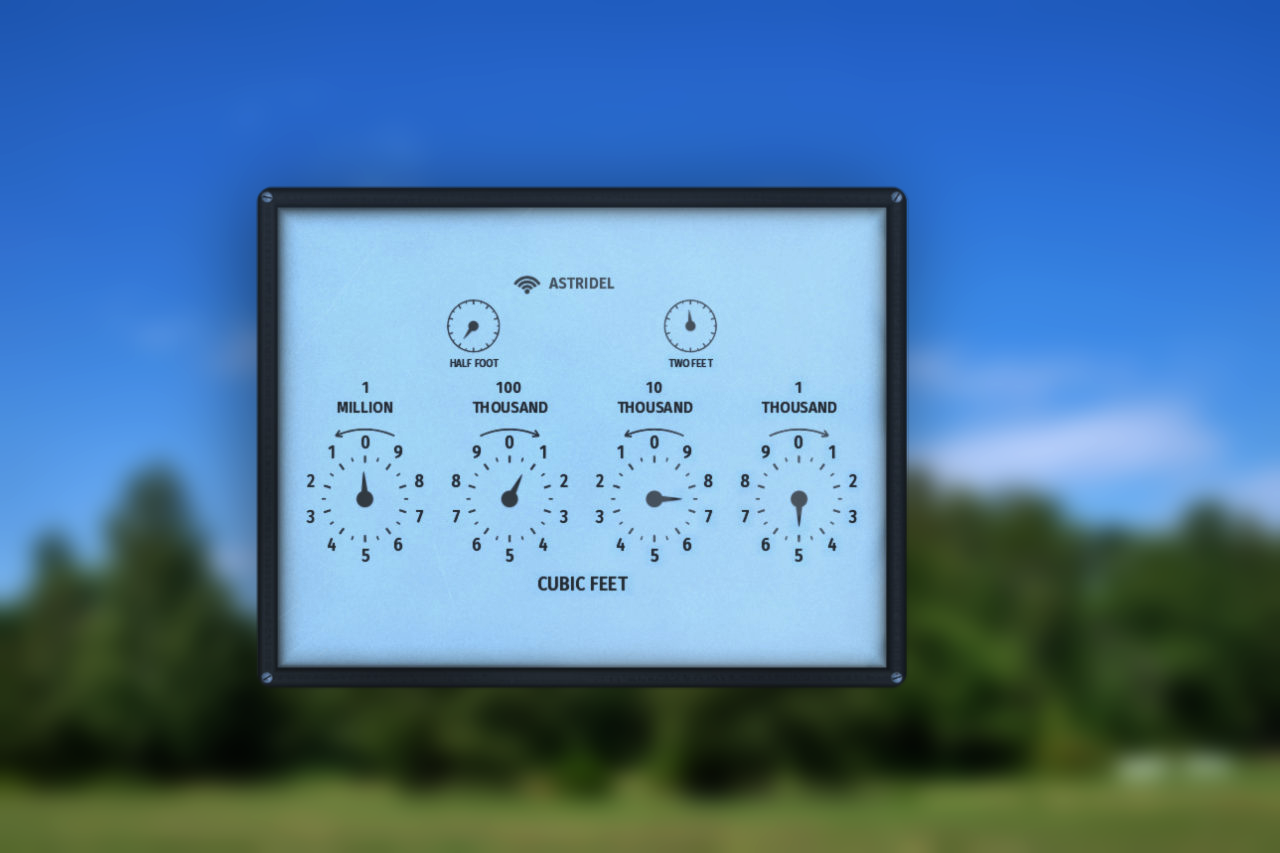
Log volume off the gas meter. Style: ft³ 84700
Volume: ft³ 7500
